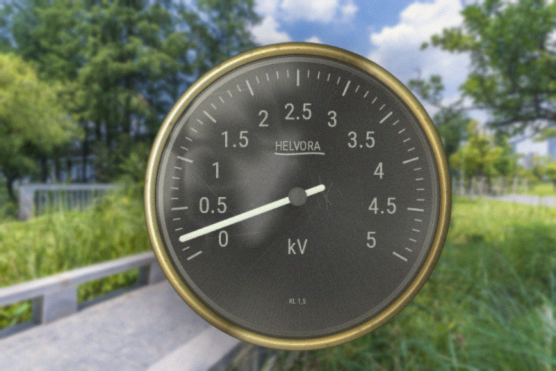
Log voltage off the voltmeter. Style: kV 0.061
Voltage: kV 0.2
